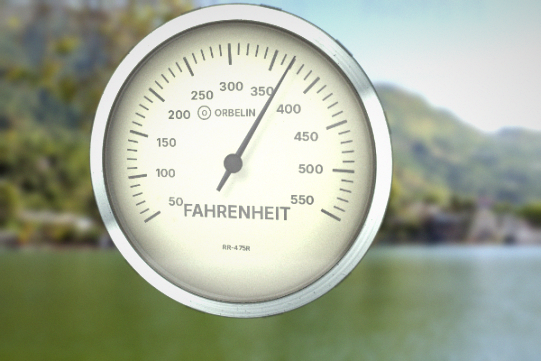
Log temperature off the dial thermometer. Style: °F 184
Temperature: °F 370
